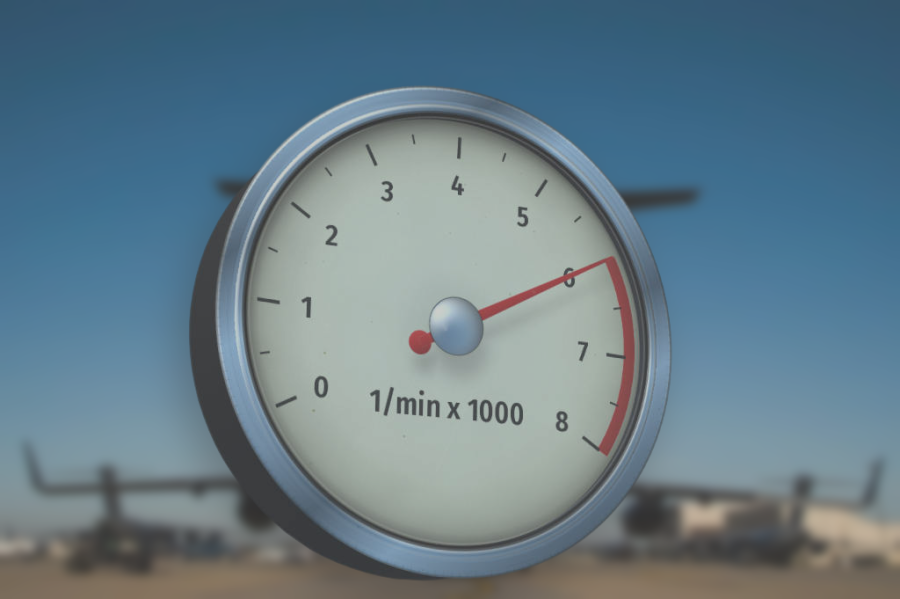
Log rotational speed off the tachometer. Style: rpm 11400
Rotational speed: rpm 6000
